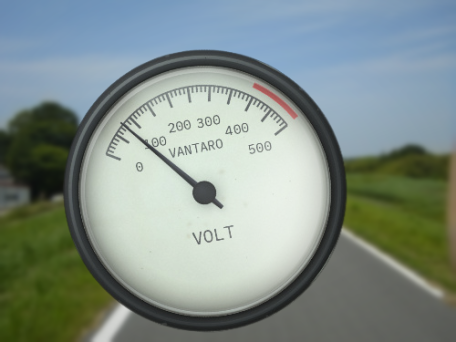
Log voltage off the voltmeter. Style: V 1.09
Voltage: V 80
